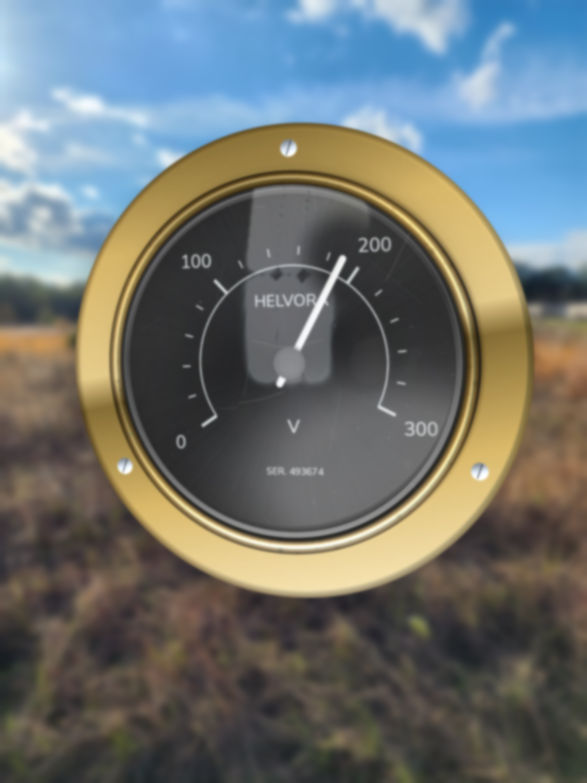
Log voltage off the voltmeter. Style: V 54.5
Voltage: V 190
